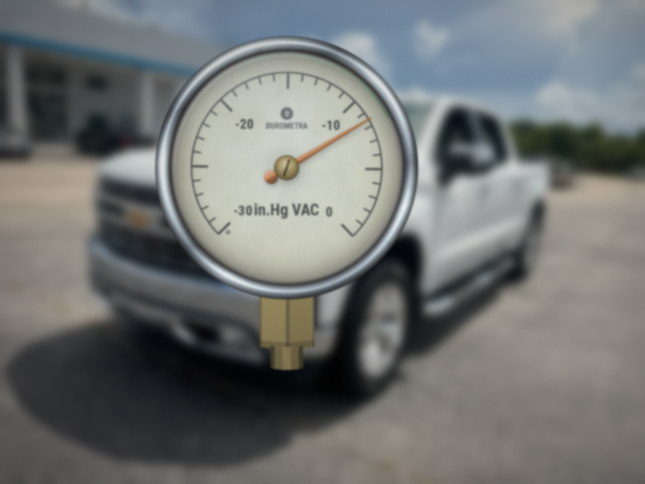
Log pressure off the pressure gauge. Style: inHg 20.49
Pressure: inHg -8.5
